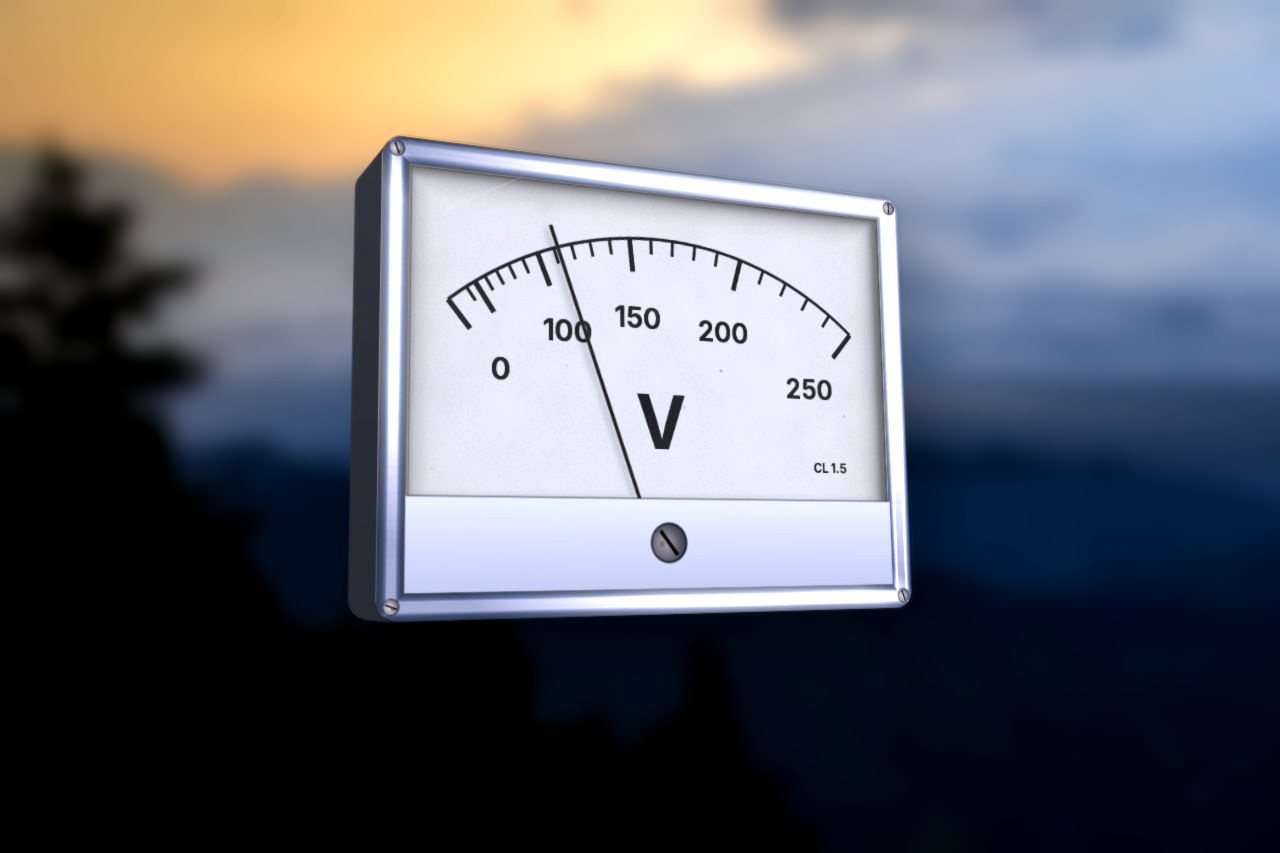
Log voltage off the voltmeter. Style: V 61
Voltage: V 110
